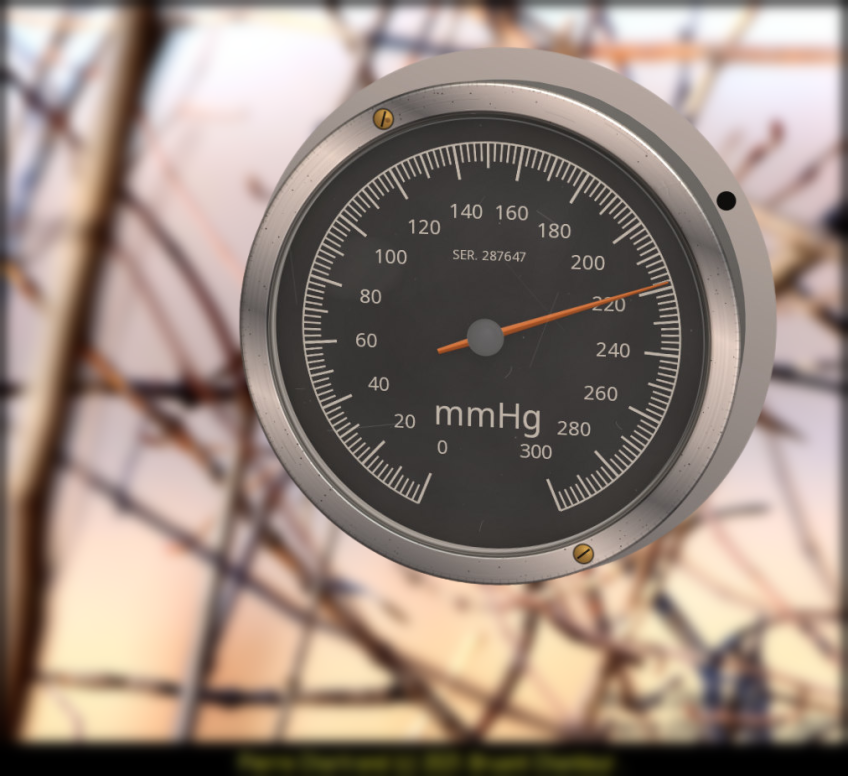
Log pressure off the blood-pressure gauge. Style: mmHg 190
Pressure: mmHg 218
